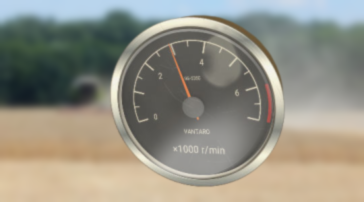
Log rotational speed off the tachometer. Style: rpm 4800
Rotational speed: rpm 3000
